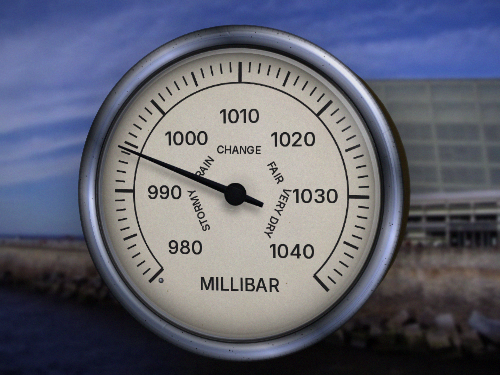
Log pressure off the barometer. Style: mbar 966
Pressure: mbar 994.5
